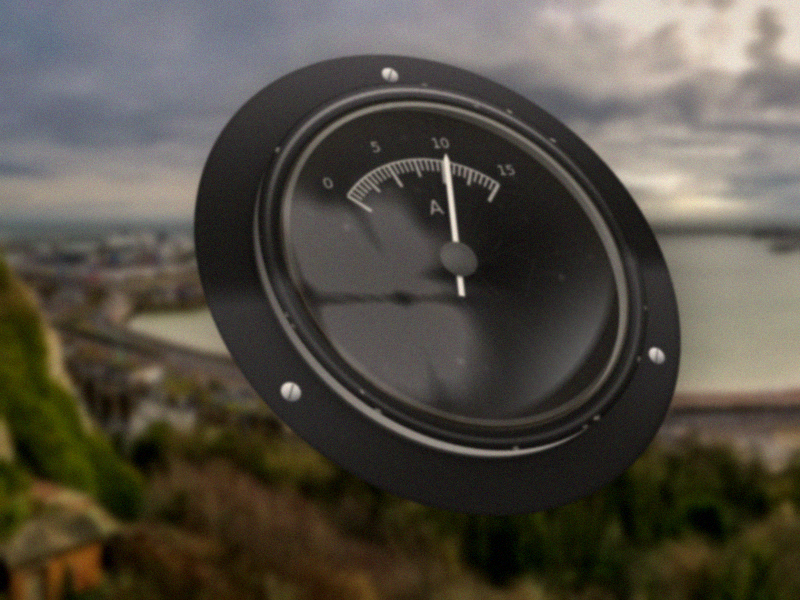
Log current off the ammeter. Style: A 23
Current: A 10
